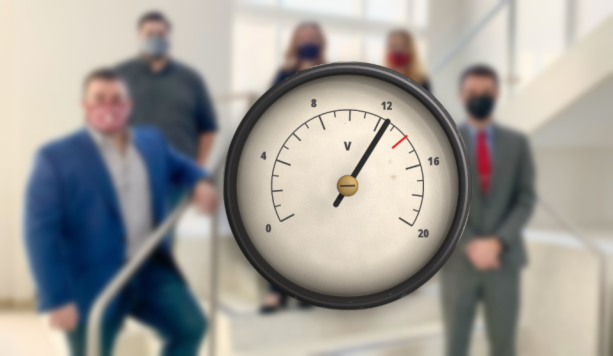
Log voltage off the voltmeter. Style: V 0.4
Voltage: V 12.5
